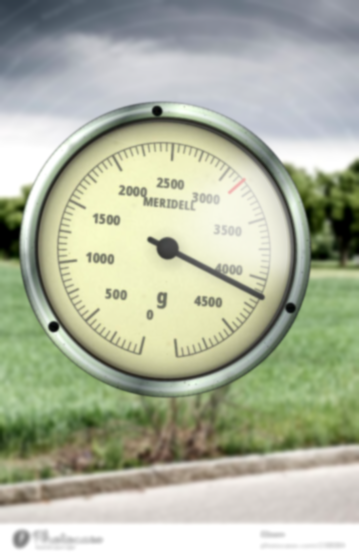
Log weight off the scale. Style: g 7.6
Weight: g 4150
